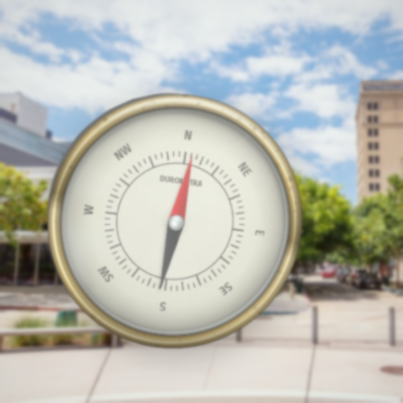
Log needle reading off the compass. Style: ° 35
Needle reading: ° 5
